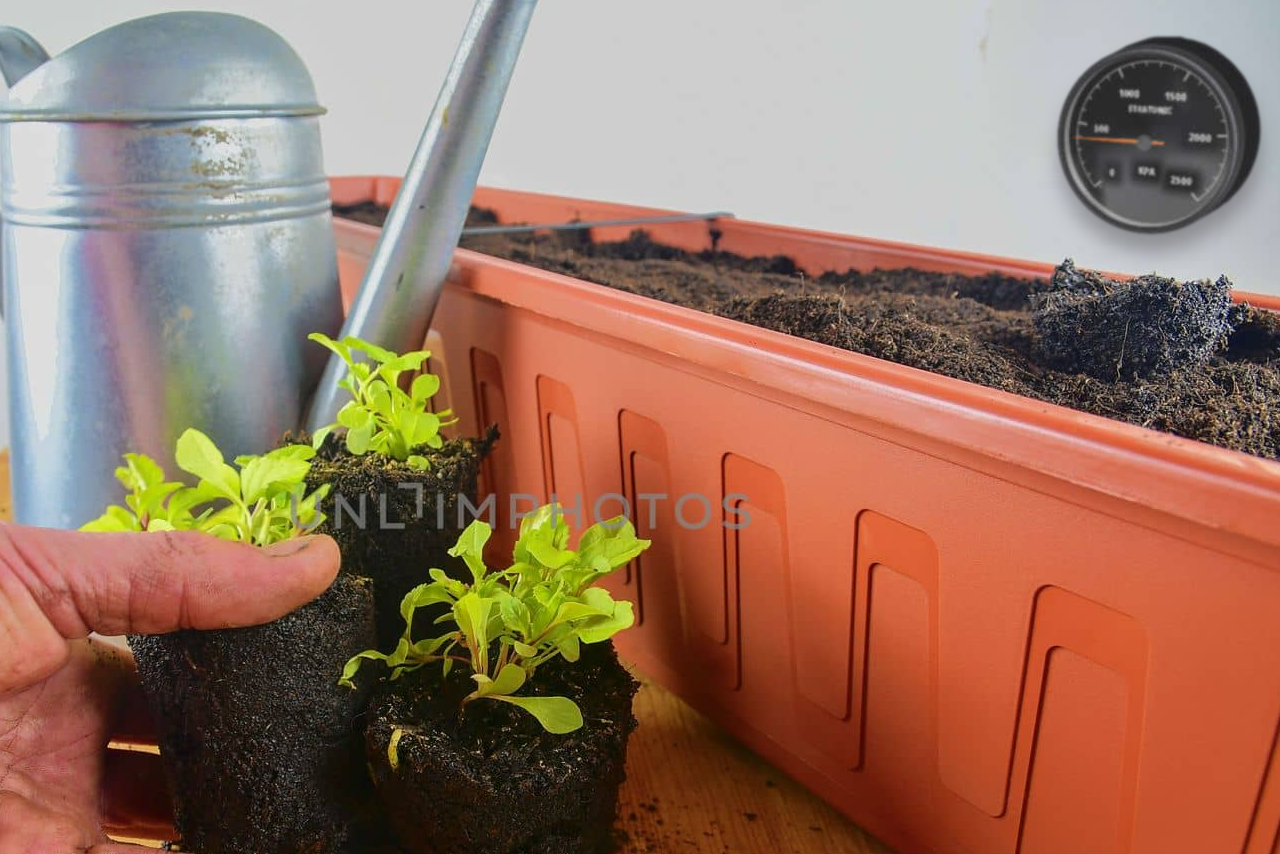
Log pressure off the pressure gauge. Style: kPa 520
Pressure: kPa 400
